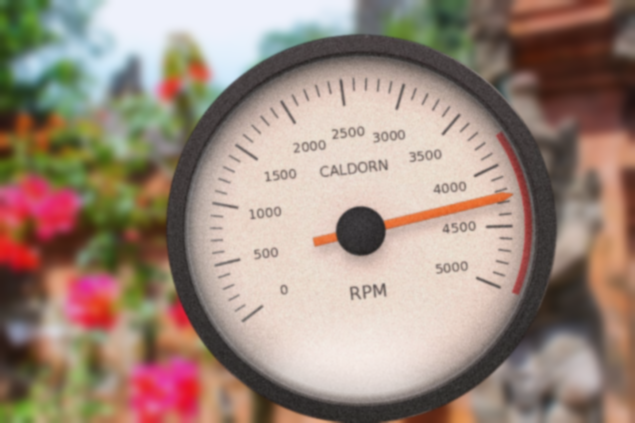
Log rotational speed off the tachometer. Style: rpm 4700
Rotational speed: rpm 4250
